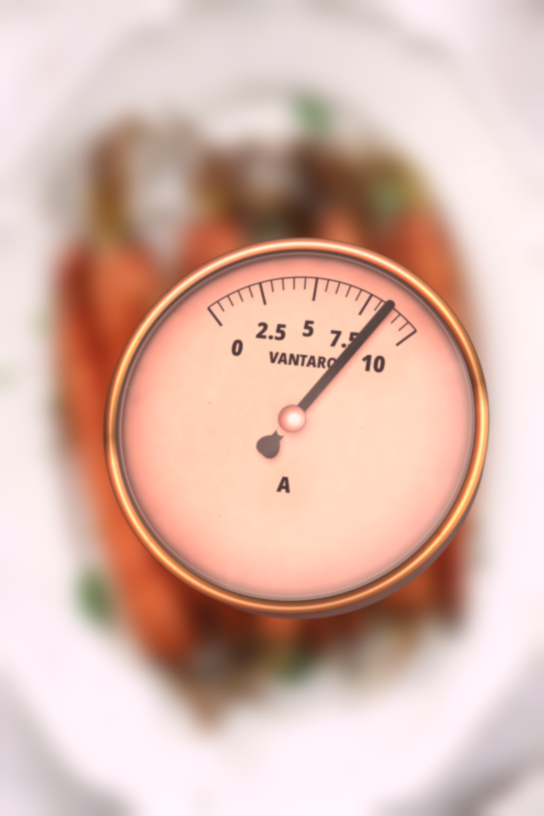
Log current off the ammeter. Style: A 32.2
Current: A 8.5
